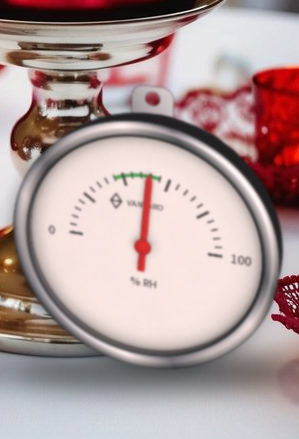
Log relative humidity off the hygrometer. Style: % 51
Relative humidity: % 52
